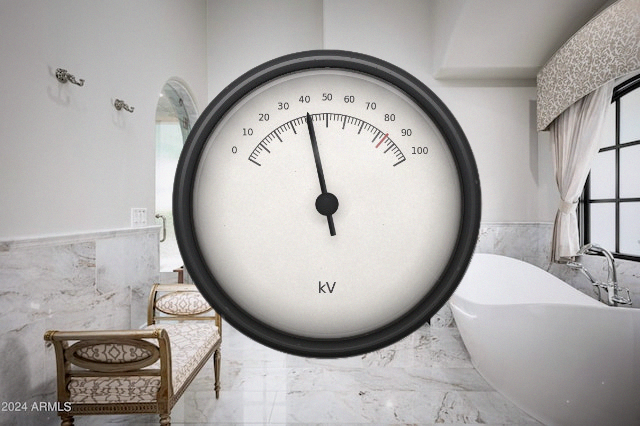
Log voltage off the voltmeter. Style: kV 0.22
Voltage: kV 40
